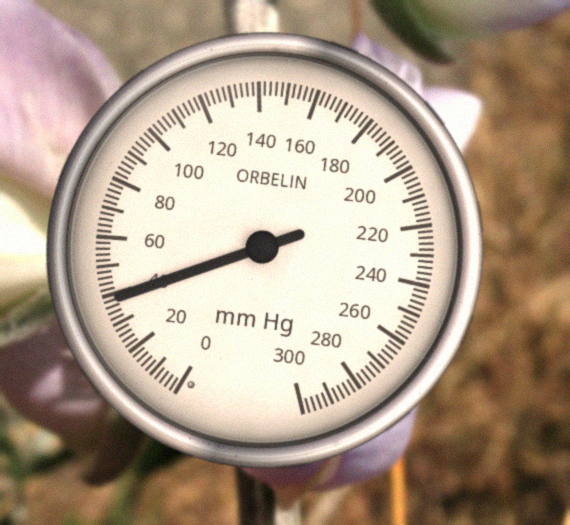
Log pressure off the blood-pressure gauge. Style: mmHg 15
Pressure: mmHg 38
